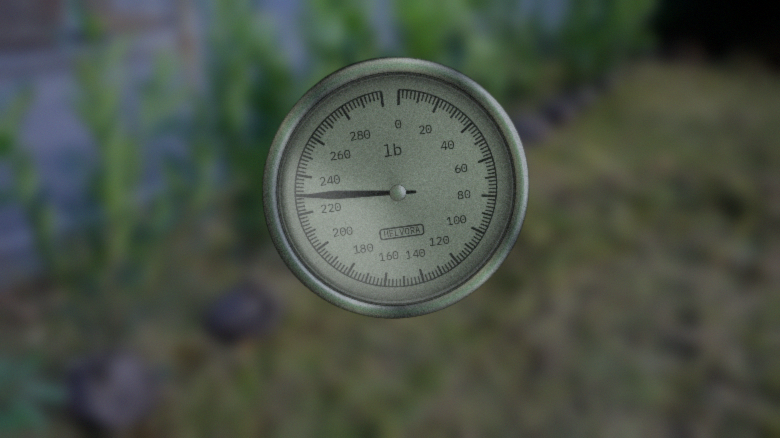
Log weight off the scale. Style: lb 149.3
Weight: lb 230
